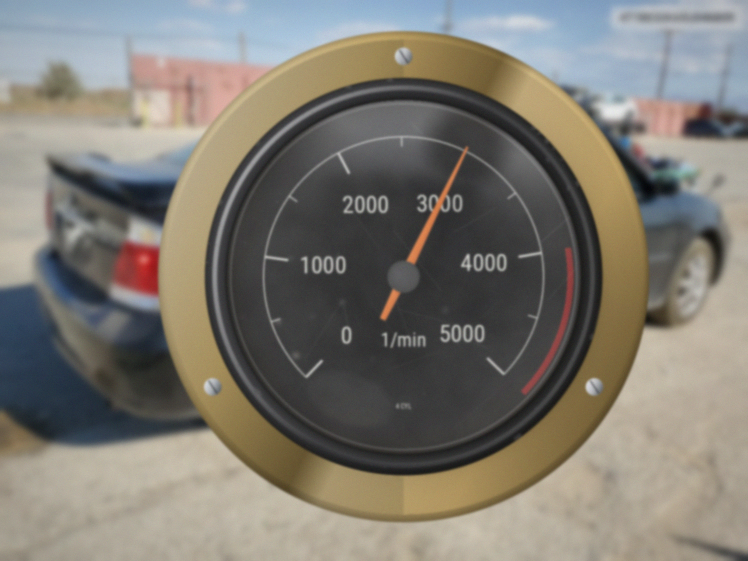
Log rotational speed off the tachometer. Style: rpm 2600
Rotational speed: rpm 3000
